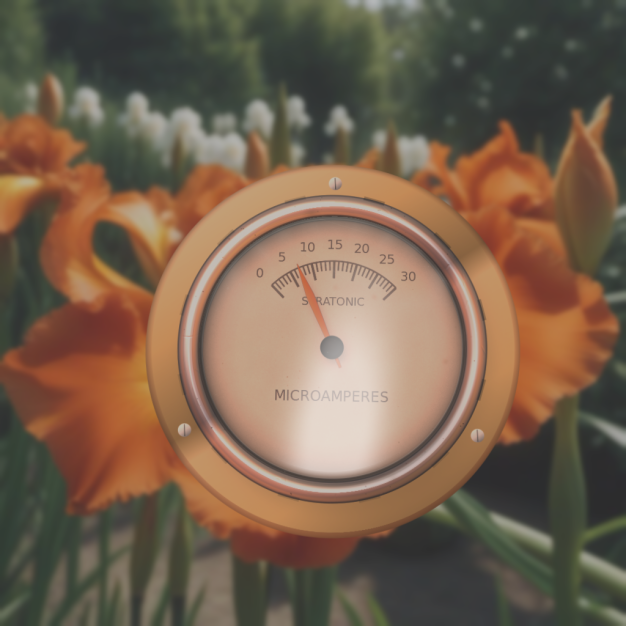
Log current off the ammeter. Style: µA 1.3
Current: µA 7
